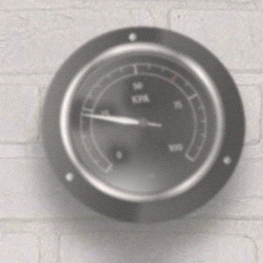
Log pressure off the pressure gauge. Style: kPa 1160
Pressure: kPa 22.5
